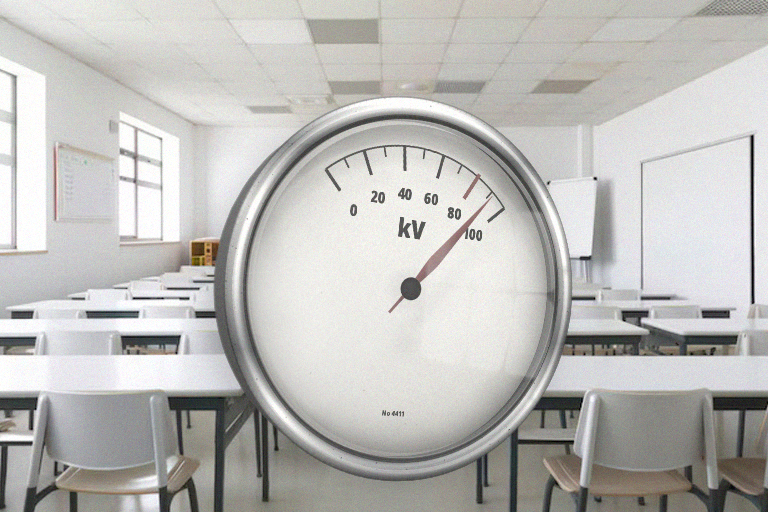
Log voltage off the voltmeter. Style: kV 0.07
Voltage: kV 90
